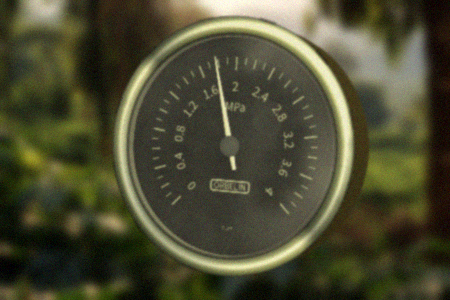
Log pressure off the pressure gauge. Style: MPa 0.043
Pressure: MPa 1.8
